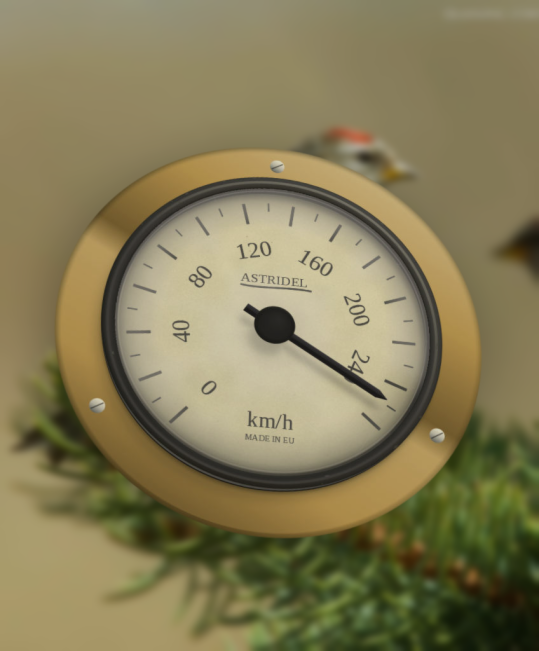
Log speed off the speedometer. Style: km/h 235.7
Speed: km/h 250
